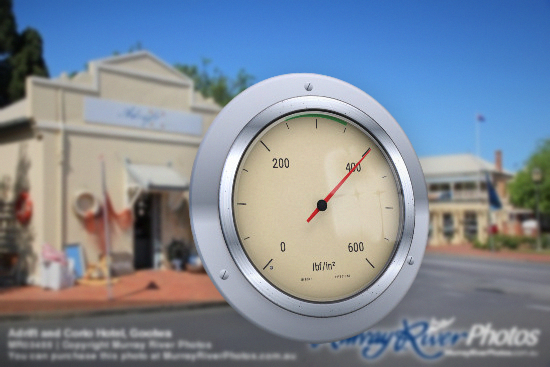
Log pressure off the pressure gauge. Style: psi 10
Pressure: psi 400
